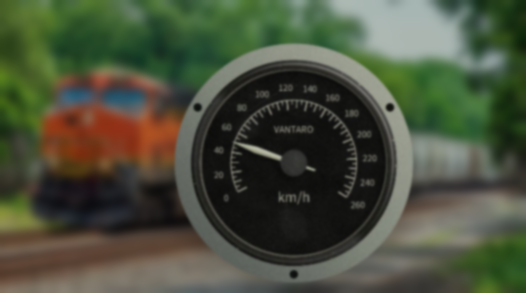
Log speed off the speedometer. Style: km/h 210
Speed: km/h 50
